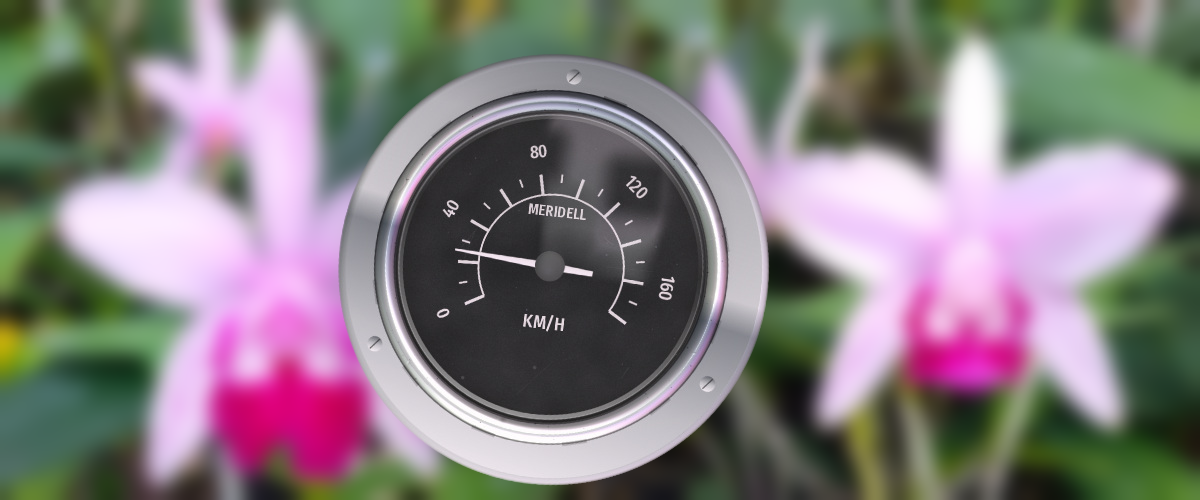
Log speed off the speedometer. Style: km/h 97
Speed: km/h 25
